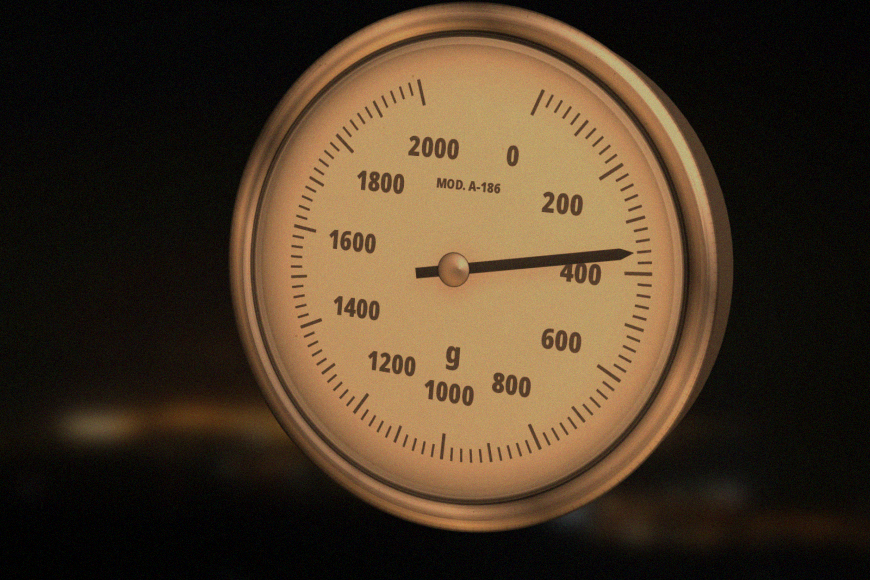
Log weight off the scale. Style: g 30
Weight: g 360
